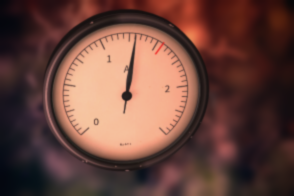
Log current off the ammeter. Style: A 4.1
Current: A 1.3
